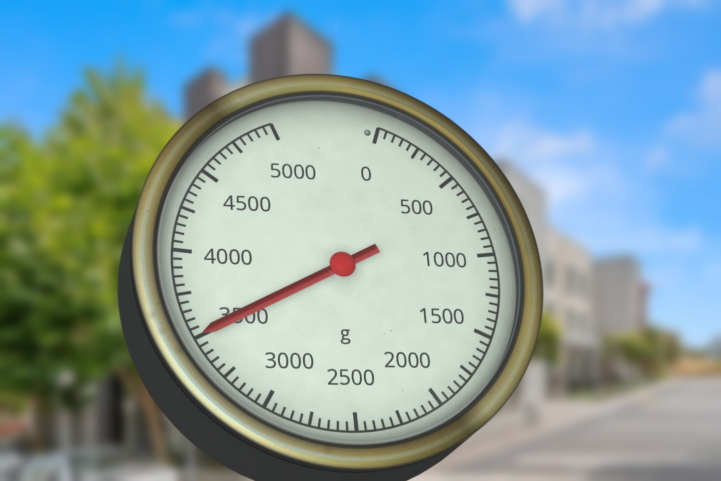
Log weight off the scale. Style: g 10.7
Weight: g 3500
